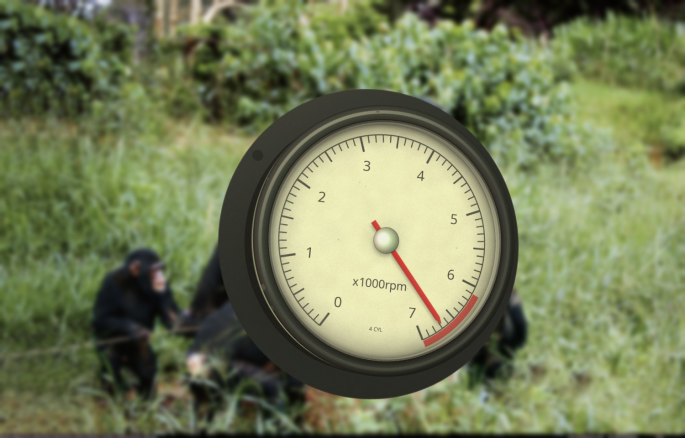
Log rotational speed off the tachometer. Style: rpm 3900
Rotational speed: rpm 6700
